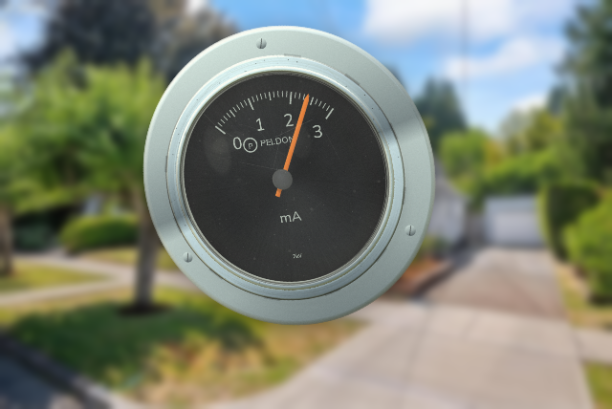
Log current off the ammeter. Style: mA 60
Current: mA 2.4
